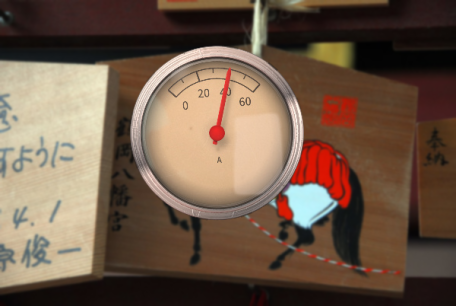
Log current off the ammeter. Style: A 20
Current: A 40
